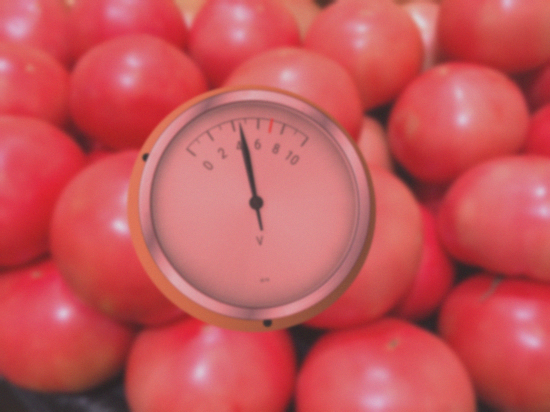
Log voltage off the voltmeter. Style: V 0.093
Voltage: V 4.5
